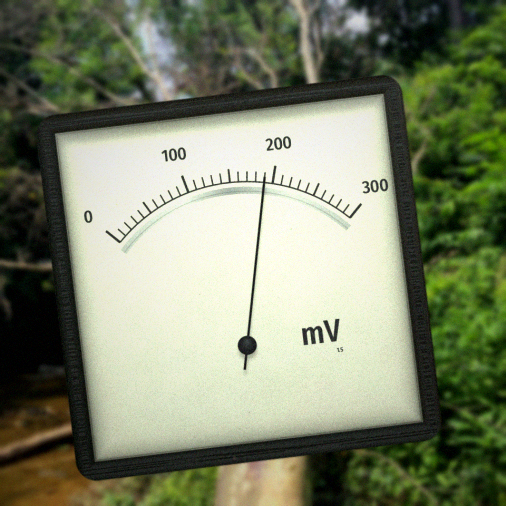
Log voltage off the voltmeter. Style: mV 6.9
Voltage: mV 190
